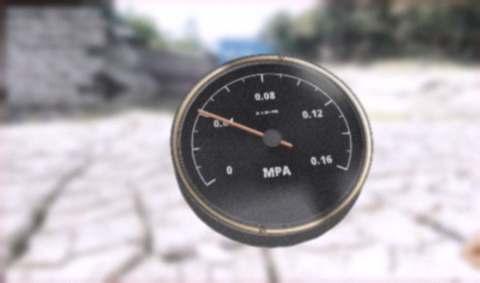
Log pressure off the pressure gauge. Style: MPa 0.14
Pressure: MPa 0.04
